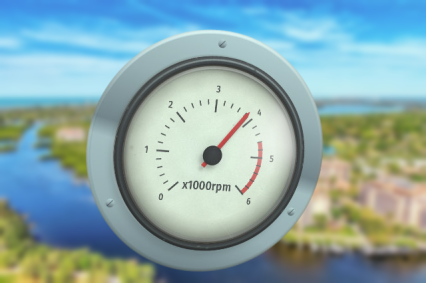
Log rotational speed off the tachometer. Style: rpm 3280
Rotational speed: rpm 3800
